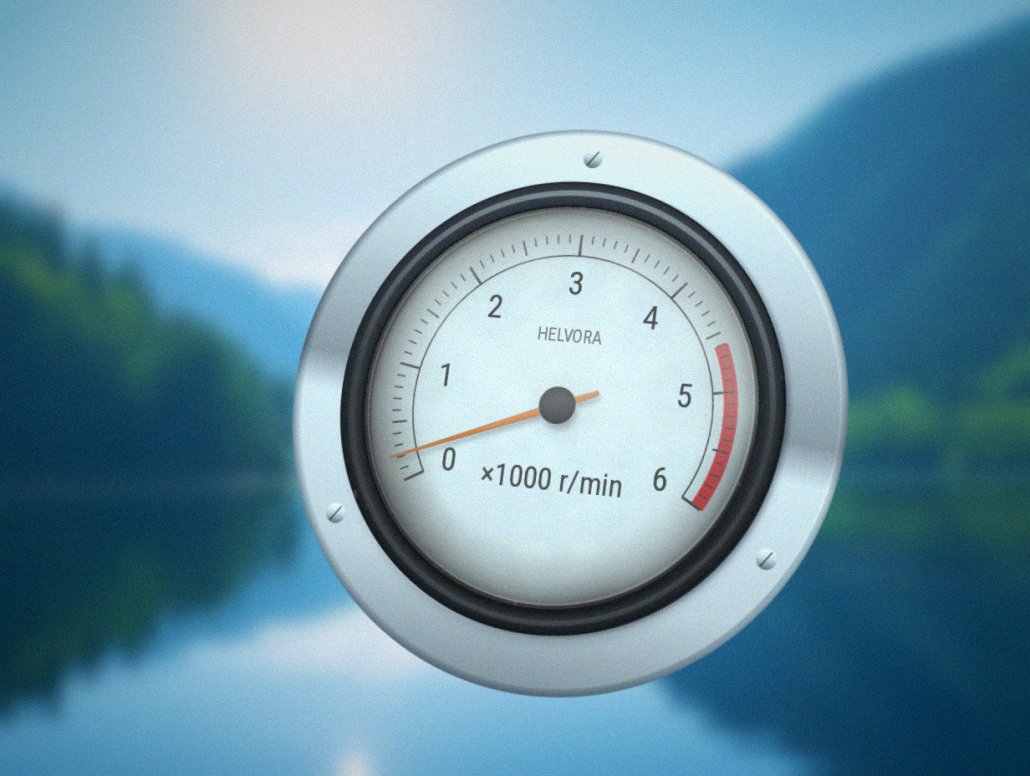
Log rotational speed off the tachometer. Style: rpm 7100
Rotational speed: rpm 200
